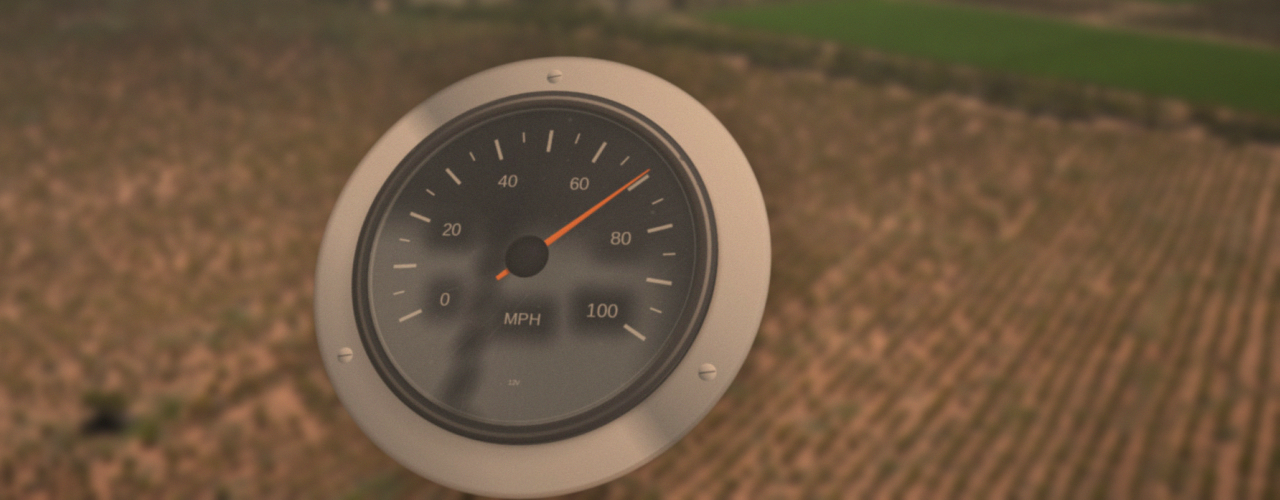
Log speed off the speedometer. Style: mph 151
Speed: mph 70
